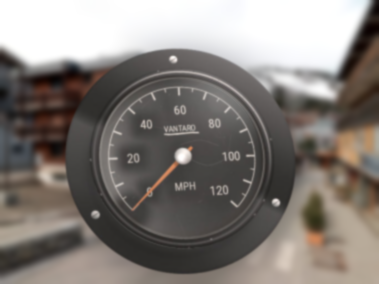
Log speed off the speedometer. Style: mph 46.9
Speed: mph 0
